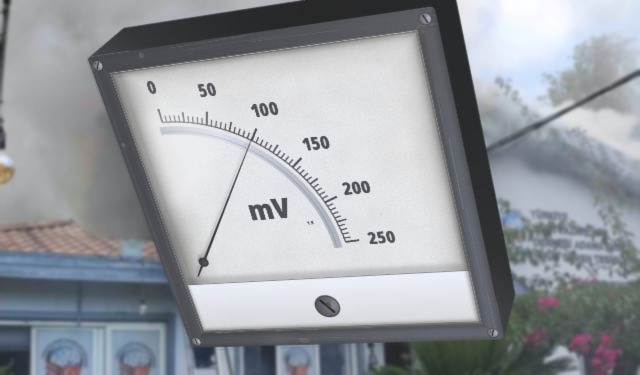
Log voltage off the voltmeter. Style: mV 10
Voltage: mV 100
